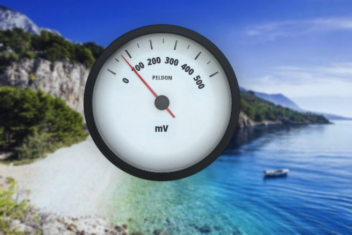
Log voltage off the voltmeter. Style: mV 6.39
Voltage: mV 75
